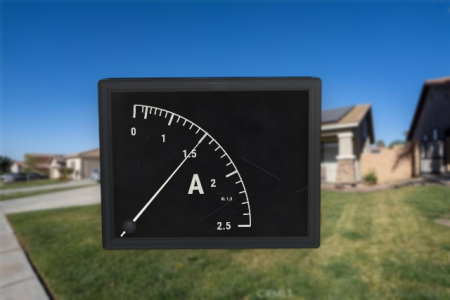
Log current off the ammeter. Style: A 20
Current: A 1.5
